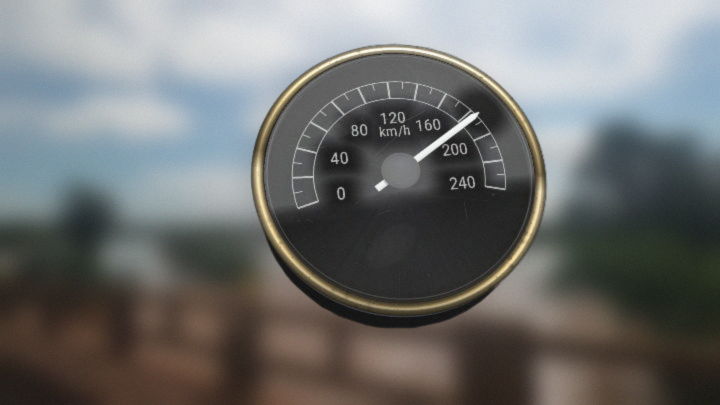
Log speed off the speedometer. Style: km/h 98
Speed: km/h 185
